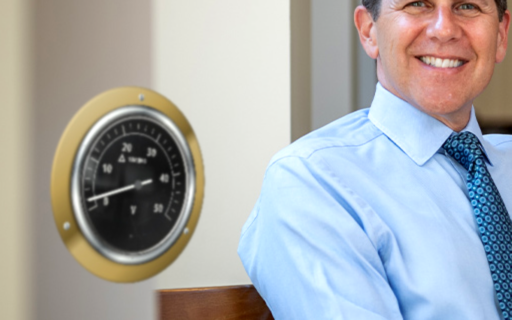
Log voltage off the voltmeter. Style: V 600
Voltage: V 2
